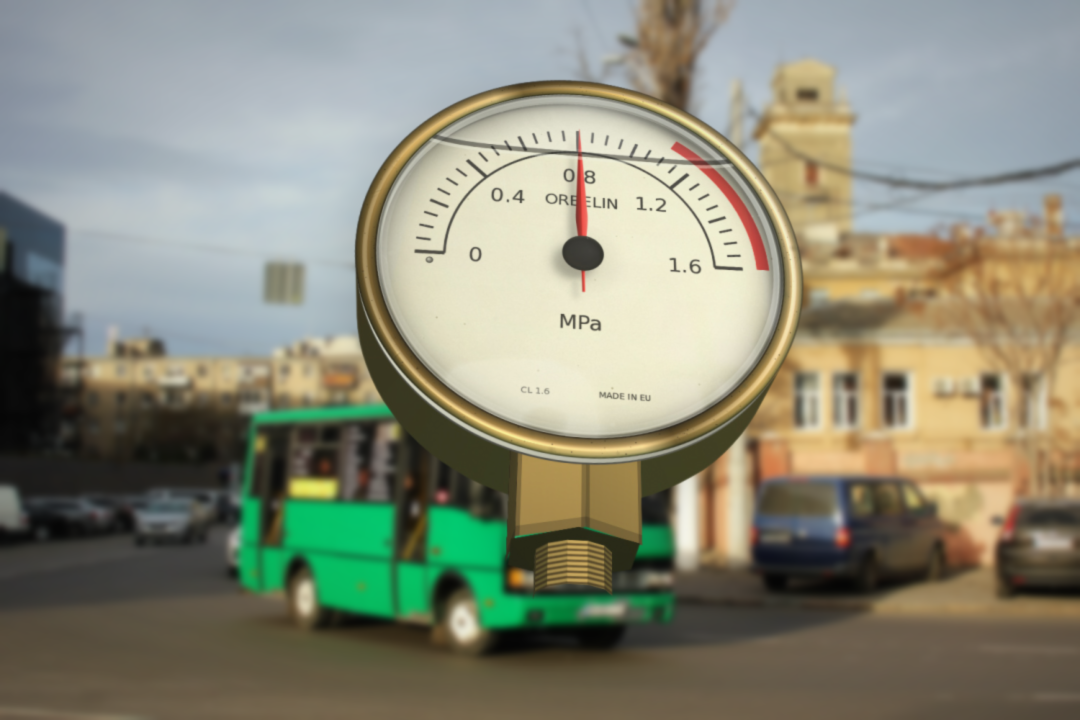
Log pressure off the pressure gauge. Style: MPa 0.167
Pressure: MPa 0.8
